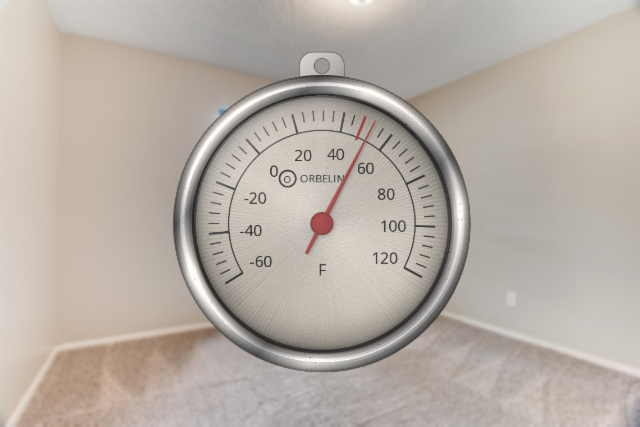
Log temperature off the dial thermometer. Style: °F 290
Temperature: °F 52
